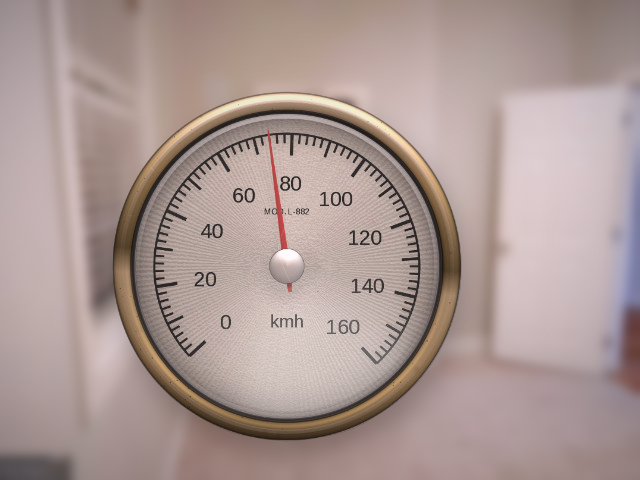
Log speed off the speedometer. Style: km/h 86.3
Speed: km/h 74
